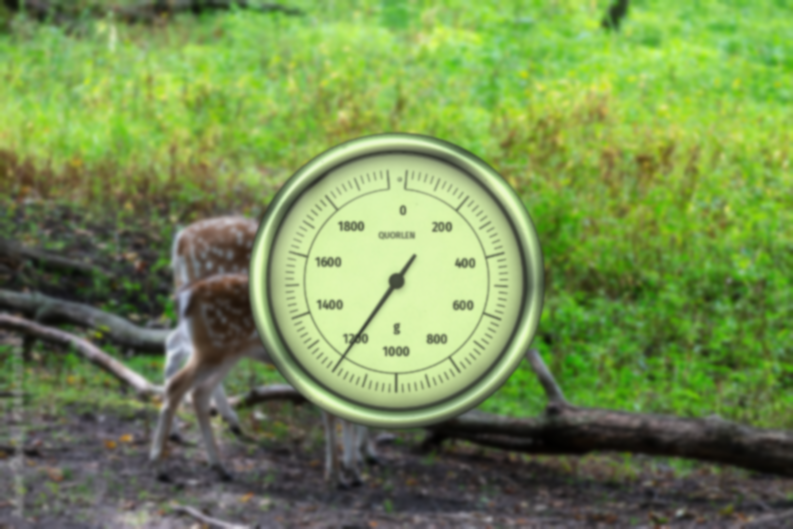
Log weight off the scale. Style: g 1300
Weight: g 1200
